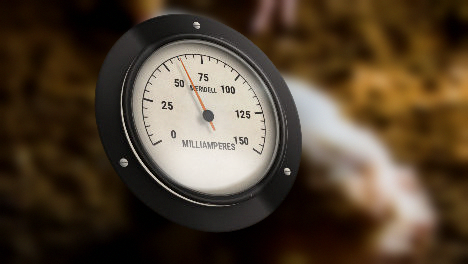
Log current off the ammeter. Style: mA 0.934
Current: mA 60
